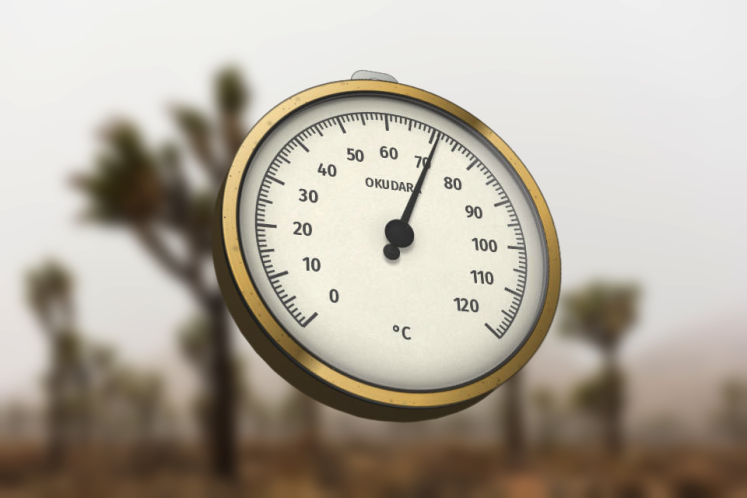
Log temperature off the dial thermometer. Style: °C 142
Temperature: °C 71
